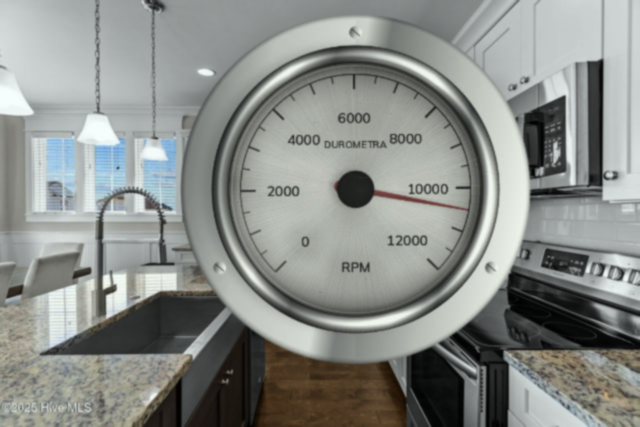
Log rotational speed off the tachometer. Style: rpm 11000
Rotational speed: rpm 10500
